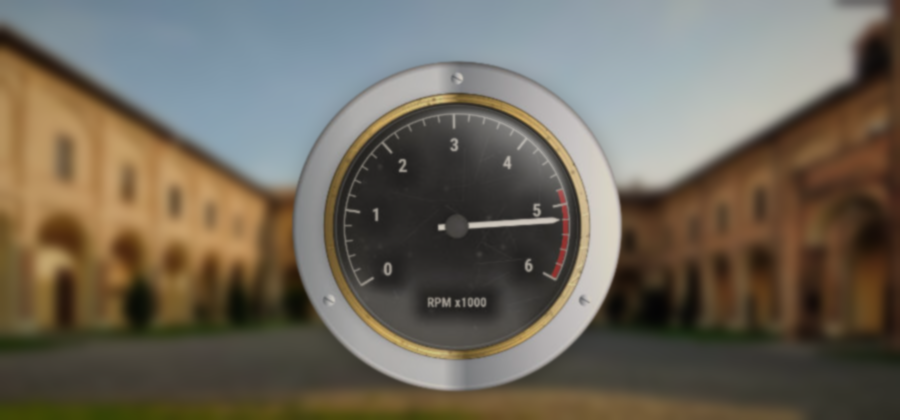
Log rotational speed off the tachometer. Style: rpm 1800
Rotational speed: rpm 5200
